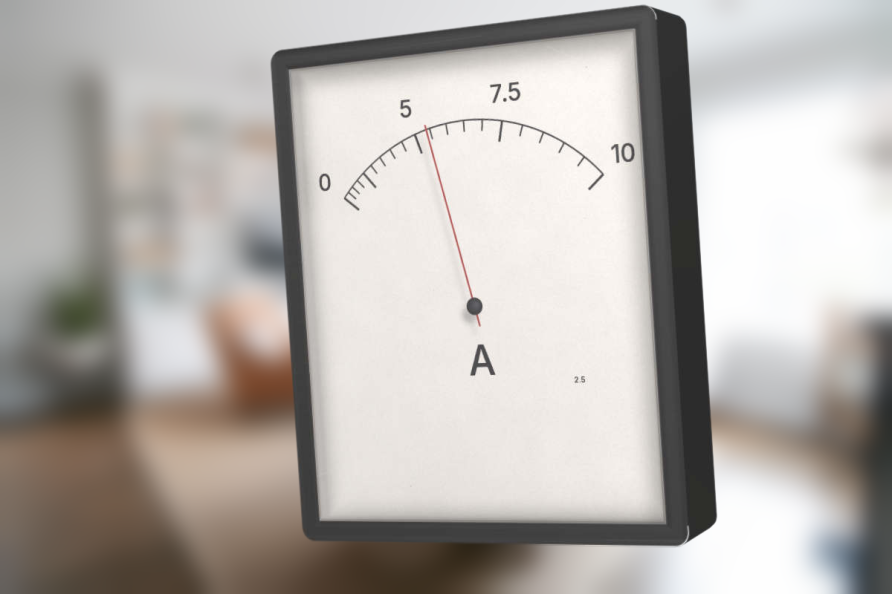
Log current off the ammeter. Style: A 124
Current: A 5.5
